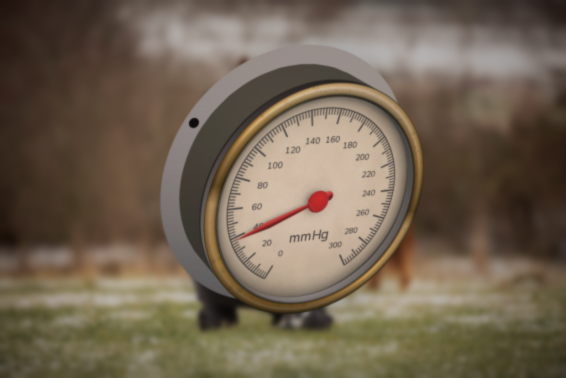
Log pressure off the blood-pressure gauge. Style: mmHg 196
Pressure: mmHg 40
